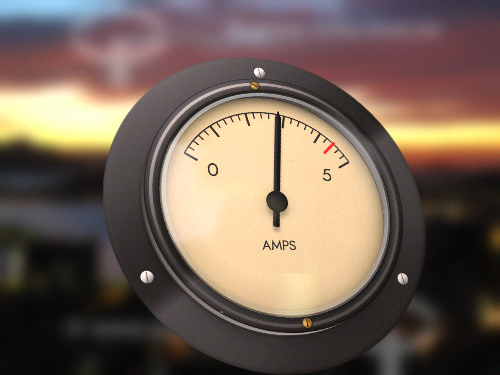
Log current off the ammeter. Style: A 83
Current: A 2.8
